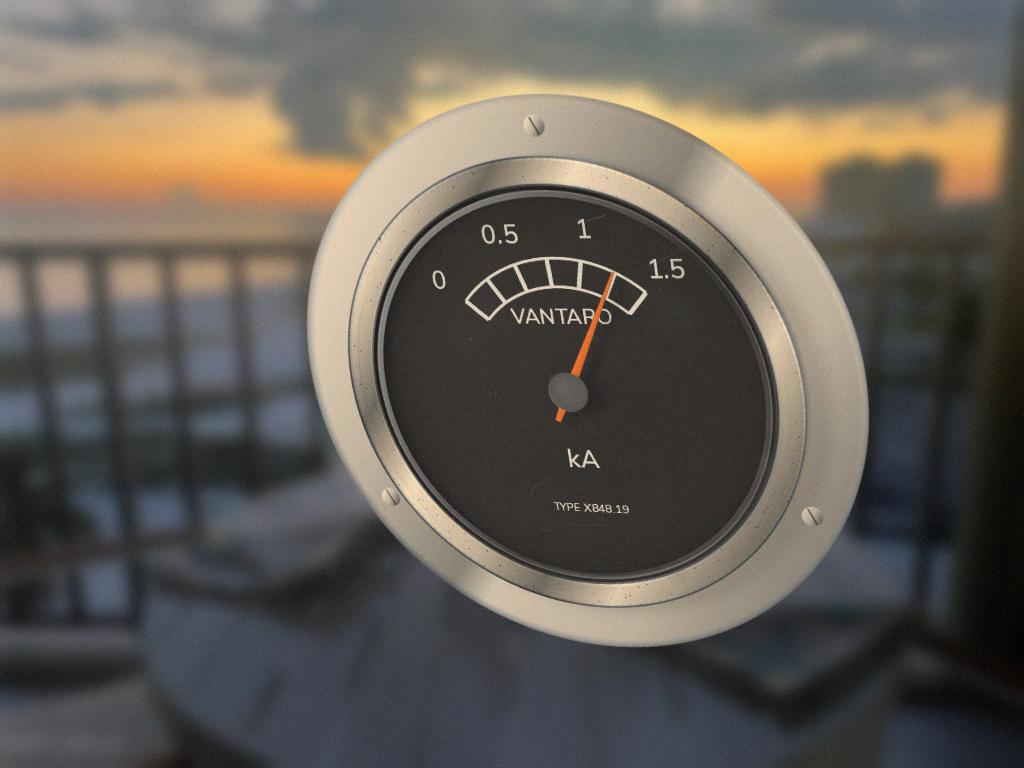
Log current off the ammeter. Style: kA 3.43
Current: kA 1.25
